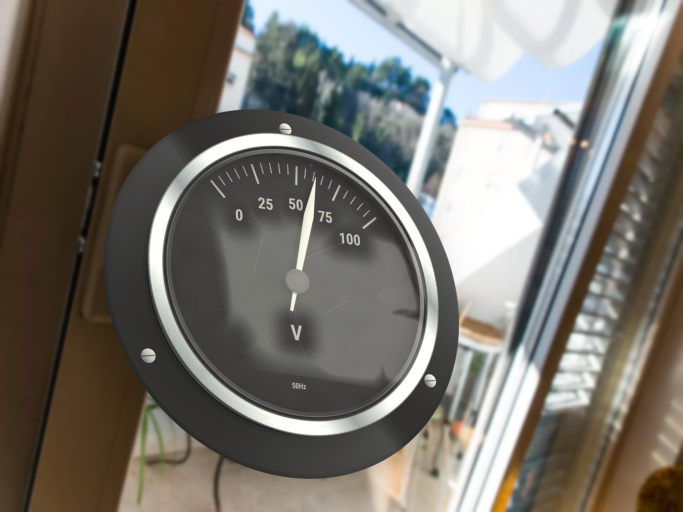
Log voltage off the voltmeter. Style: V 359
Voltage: V 60
